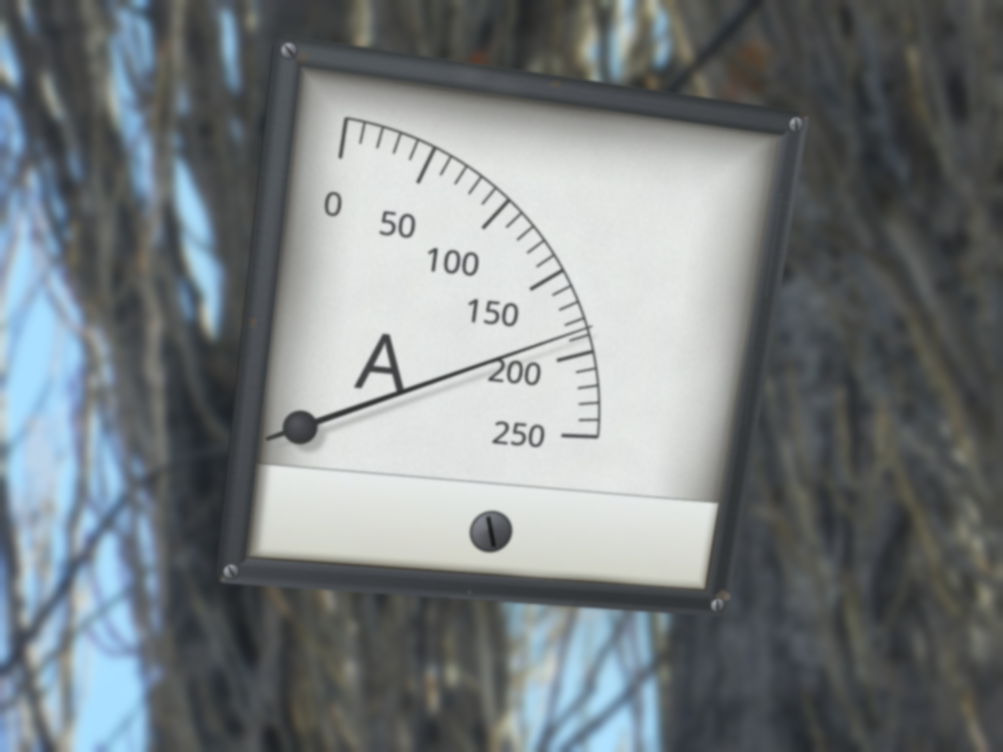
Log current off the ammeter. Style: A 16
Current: A 185
